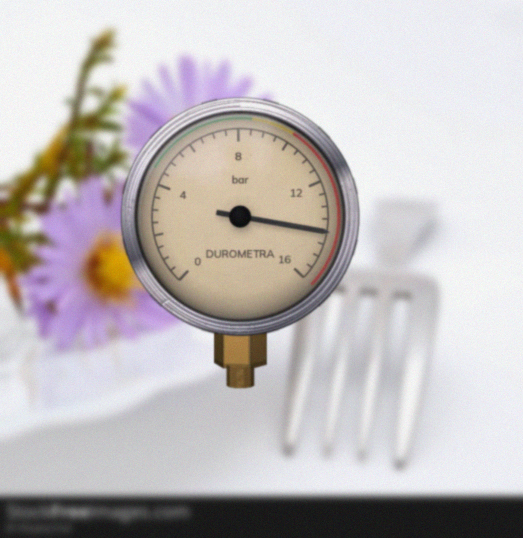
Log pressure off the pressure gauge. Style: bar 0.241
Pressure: bar 14
